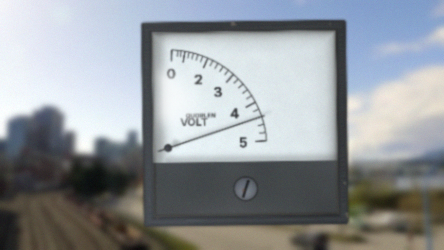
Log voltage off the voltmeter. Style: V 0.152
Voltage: V 4.4
